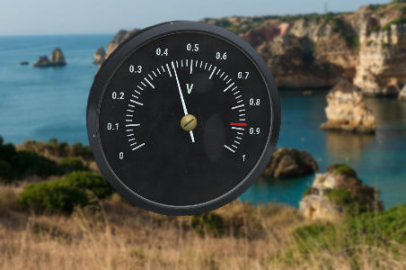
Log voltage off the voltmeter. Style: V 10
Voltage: V 0.42
